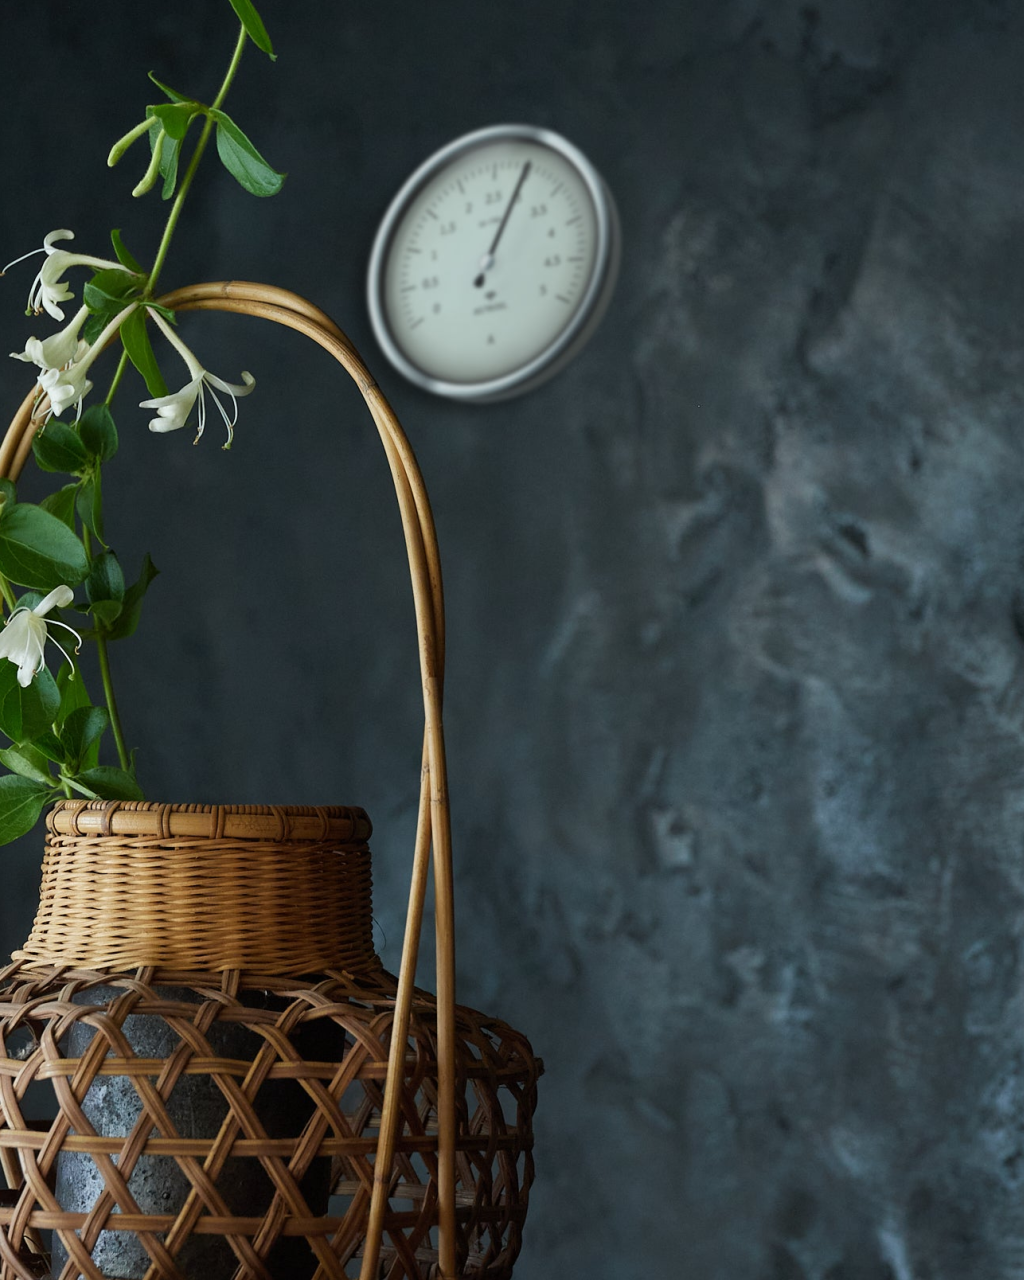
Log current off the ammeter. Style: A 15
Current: A 3
